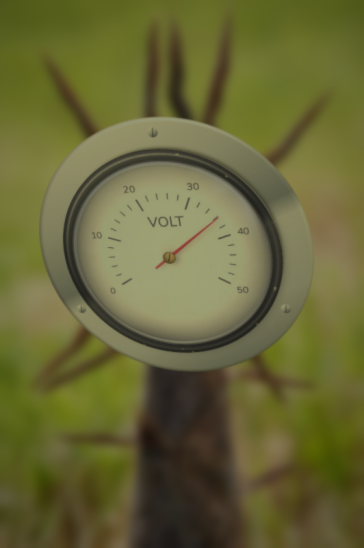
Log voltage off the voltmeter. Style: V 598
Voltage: V 36
